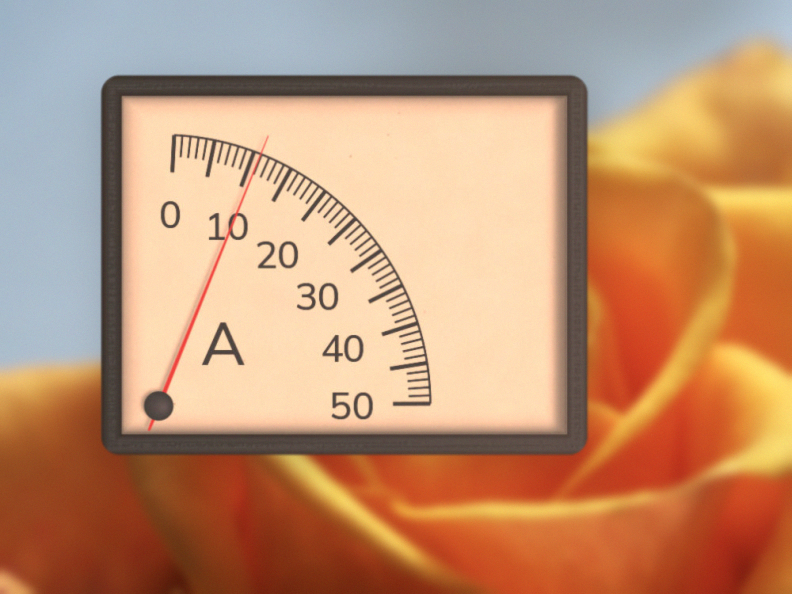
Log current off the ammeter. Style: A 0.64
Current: A 11
